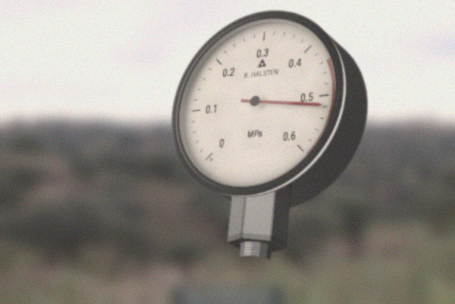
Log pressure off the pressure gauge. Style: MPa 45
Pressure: MPa 0.52
